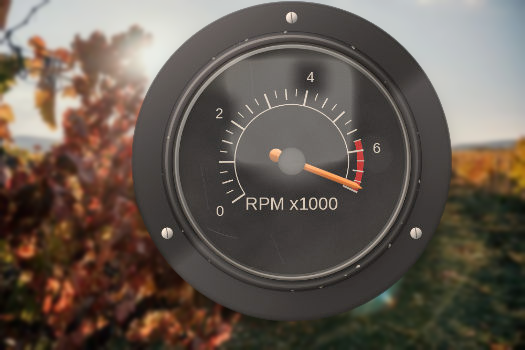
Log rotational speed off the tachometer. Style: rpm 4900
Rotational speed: rpm 6875
